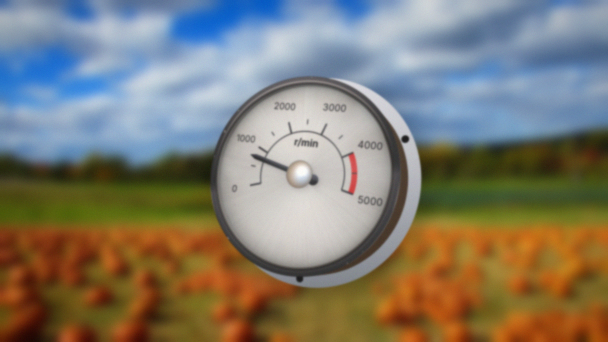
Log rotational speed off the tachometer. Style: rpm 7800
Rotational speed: rpm 750
